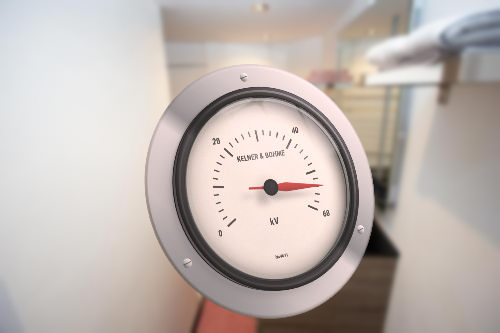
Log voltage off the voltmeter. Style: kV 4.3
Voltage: kV 54
